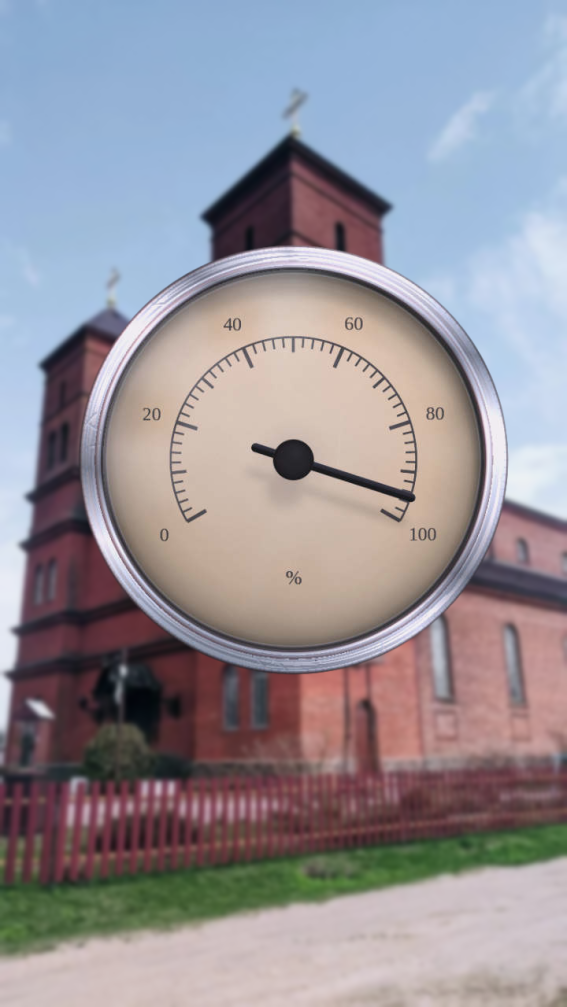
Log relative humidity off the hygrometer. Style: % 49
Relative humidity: % 95
